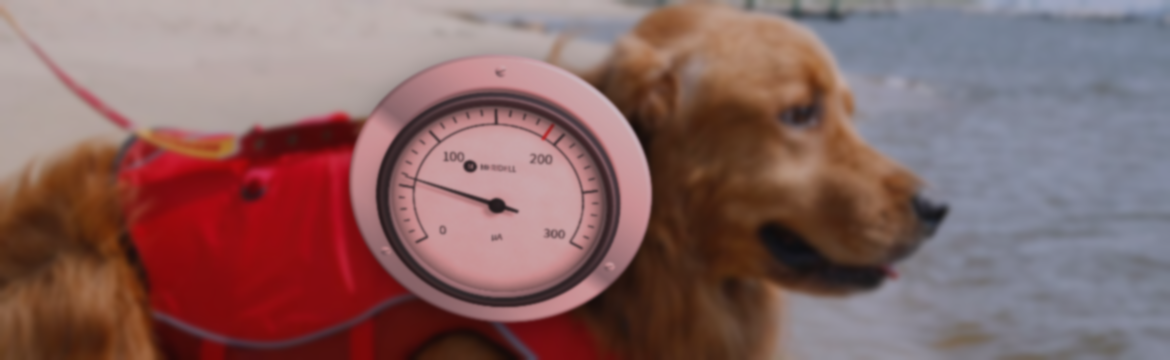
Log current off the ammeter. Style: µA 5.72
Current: µA 60
